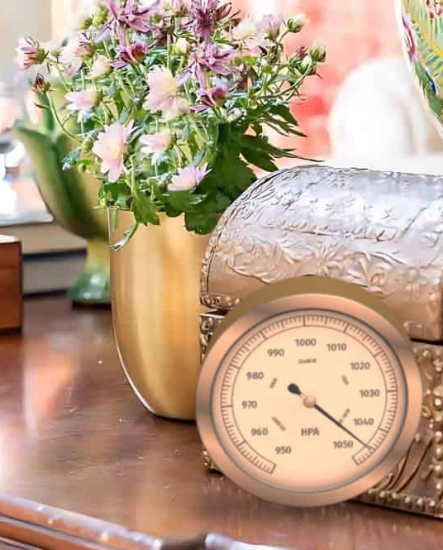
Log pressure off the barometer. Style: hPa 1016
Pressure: hPa 1045
